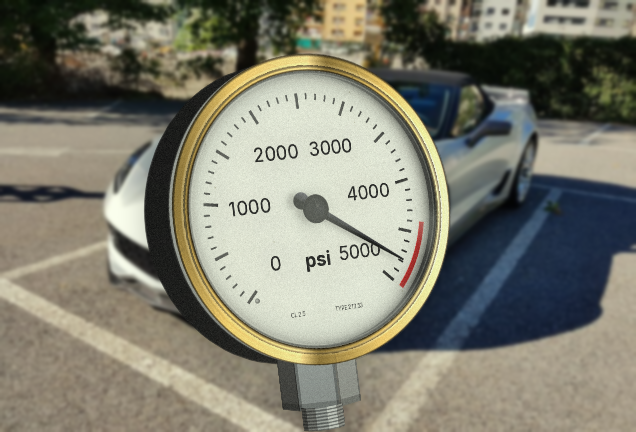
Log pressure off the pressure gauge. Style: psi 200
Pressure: psi 4800
